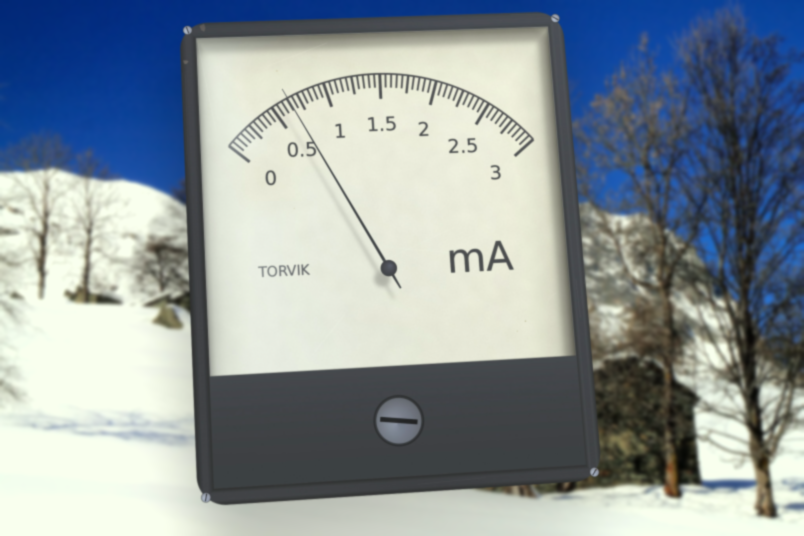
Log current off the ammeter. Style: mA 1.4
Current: mA 0.65
